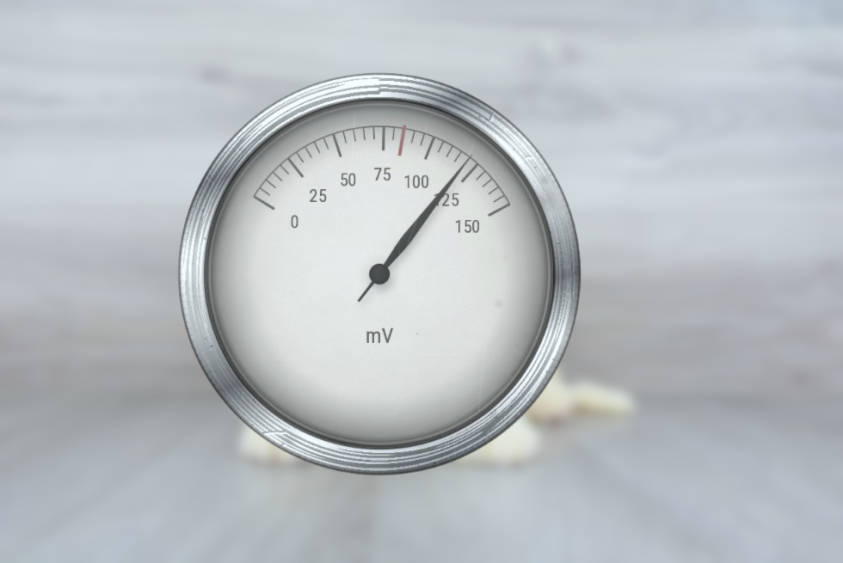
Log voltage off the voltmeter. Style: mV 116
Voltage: mV 120
